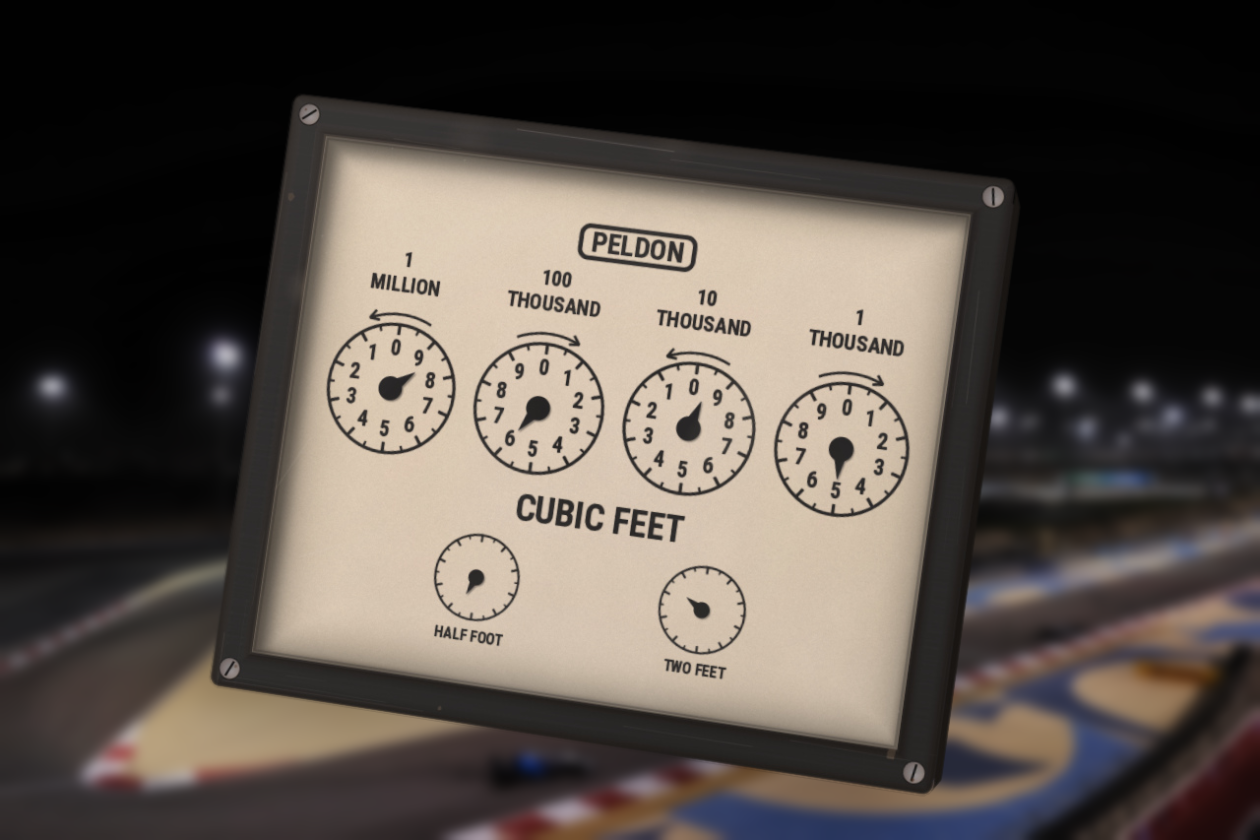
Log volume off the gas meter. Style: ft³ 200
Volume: ft³ 859500
